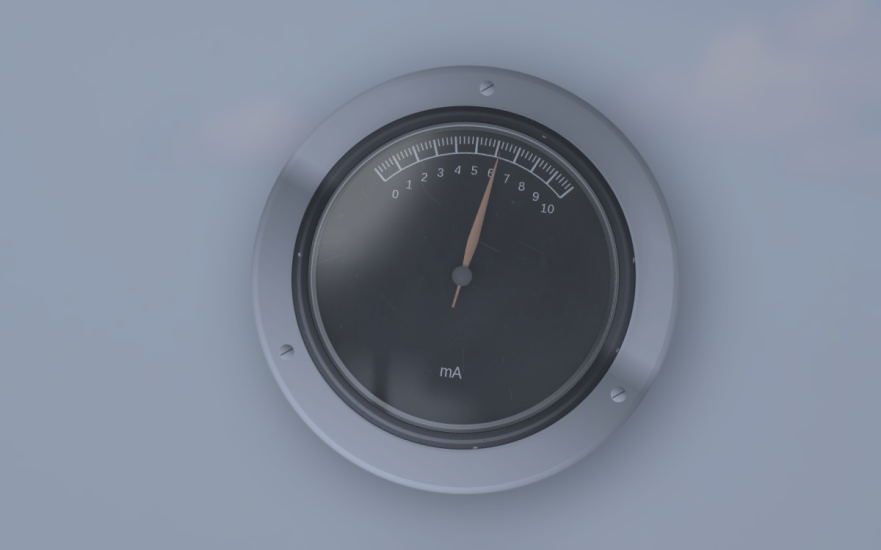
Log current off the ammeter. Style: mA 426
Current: mA 6.2
